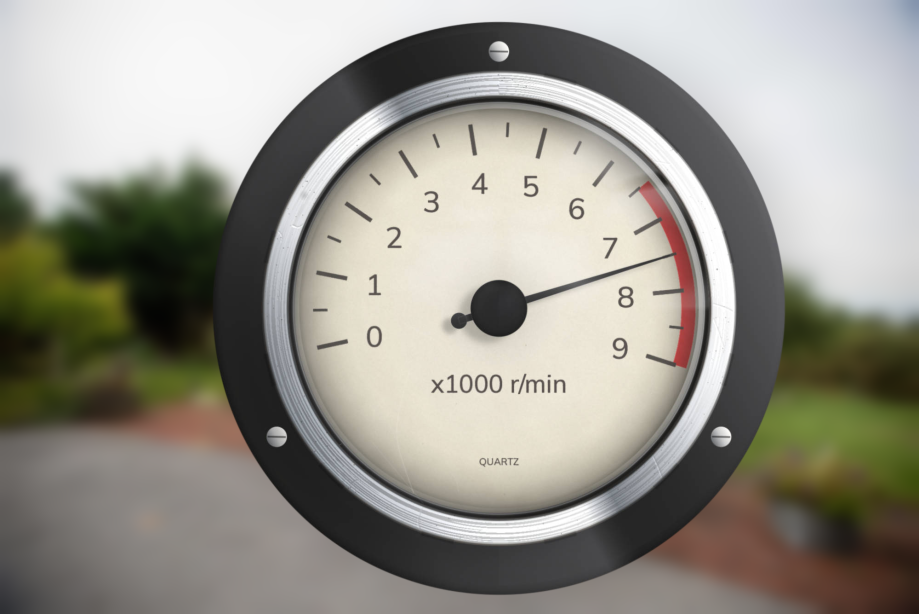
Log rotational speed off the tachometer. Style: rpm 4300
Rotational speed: rpm 7500
